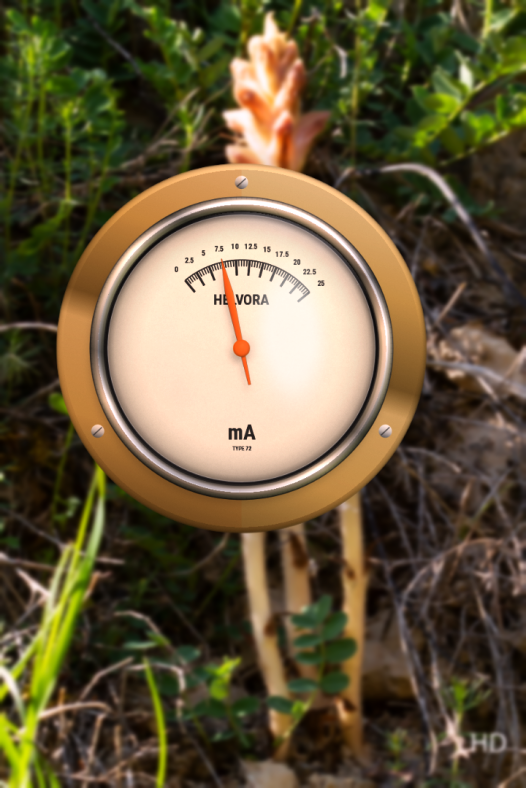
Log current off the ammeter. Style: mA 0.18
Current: mA 7.5
